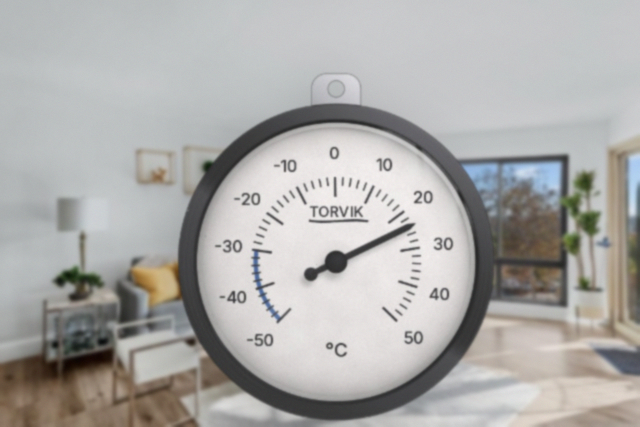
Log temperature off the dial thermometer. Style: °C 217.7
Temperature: °C 24
